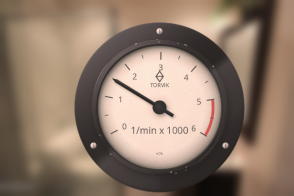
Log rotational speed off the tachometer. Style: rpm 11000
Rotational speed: rpm 1500
